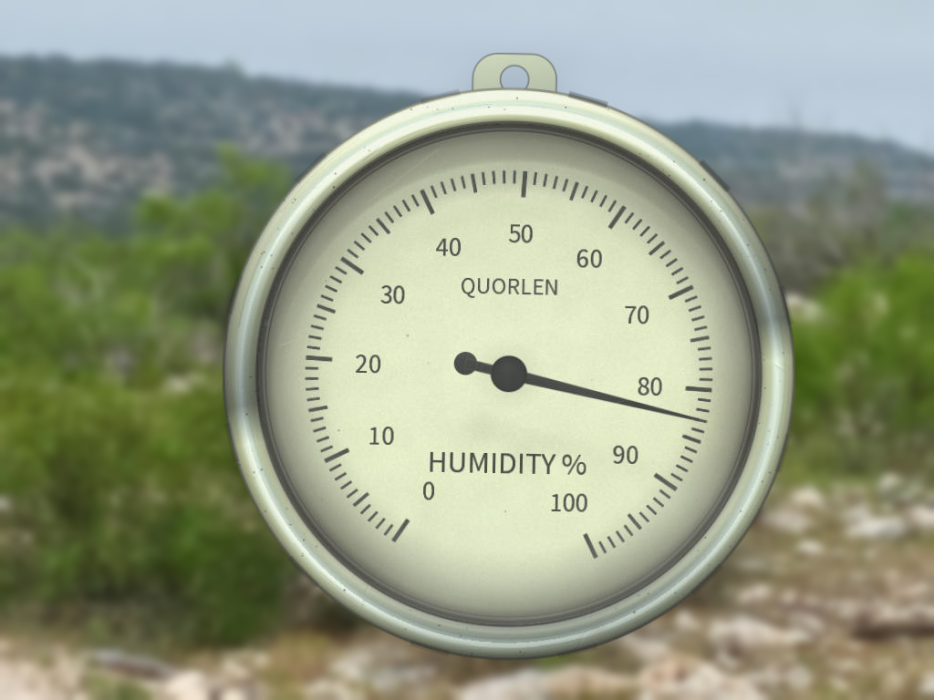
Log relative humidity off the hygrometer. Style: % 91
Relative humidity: % 83
